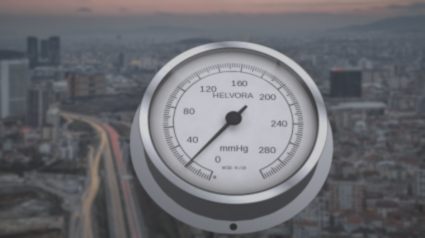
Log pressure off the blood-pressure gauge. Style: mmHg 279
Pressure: mmHg 20
